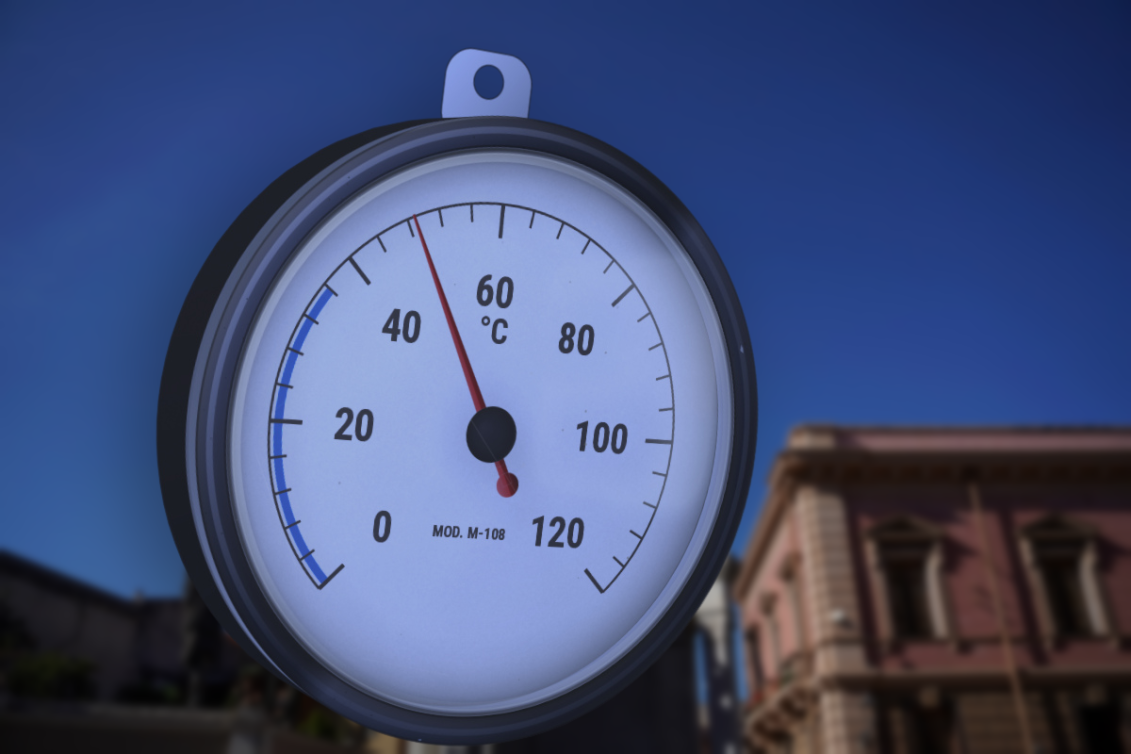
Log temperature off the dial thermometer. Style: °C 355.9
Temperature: °C 48
